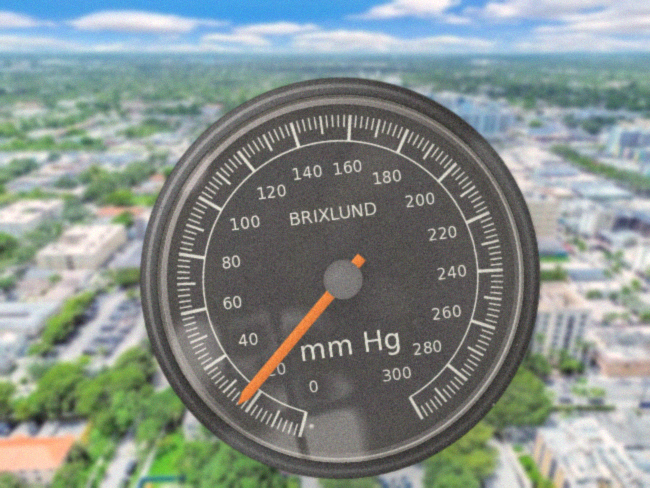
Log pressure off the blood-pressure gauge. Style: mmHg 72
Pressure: mmHg 24
